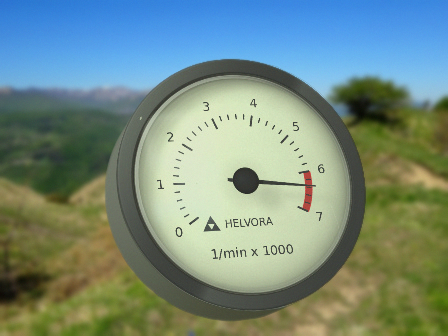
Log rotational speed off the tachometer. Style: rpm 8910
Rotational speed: rpm 6400
